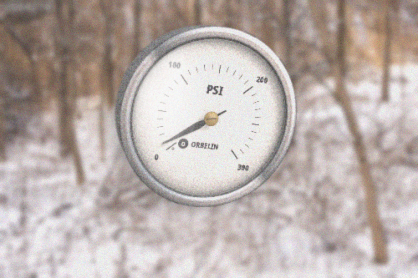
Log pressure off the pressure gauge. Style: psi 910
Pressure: psi 10
